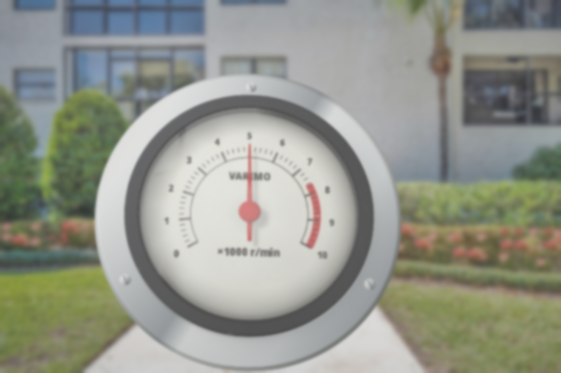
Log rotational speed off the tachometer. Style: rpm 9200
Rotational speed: rpm 5000
